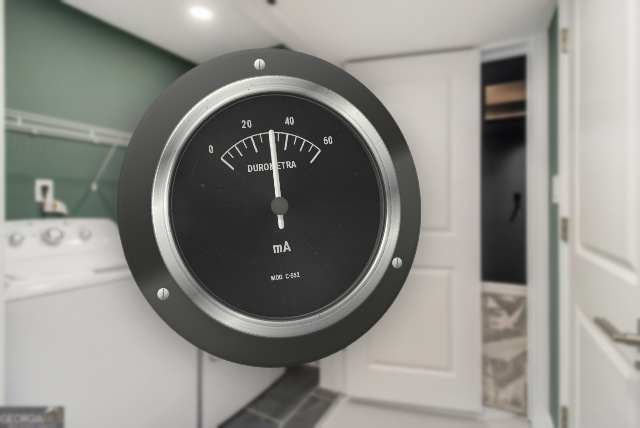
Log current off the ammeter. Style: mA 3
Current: mA 30
